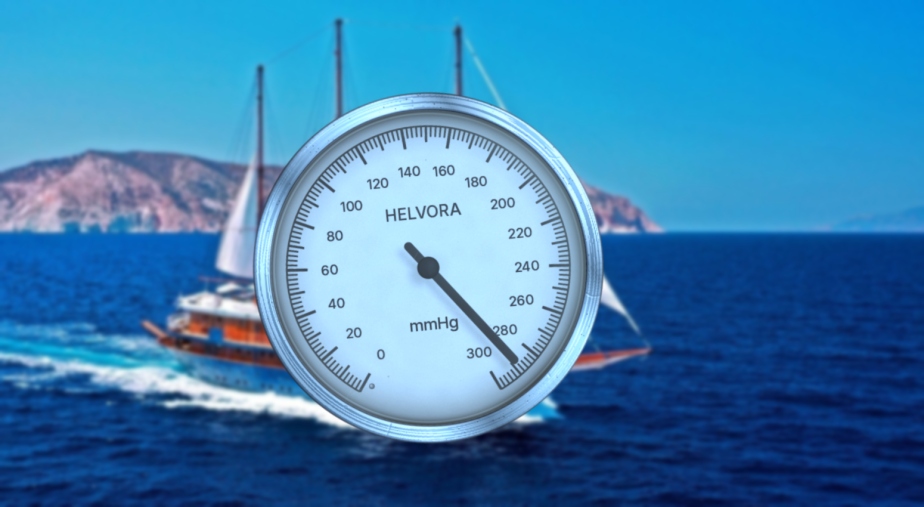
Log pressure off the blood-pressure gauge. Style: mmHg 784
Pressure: mmHg 288
